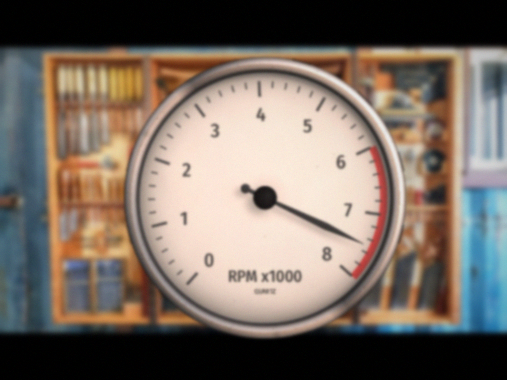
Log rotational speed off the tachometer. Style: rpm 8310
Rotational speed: rpm 7500
